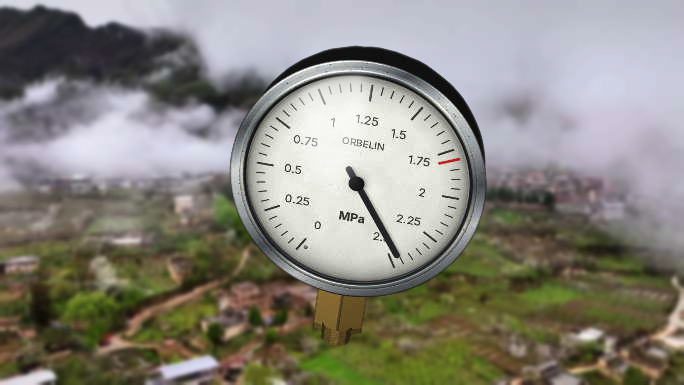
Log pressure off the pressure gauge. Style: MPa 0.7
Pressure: MPa 2.45
